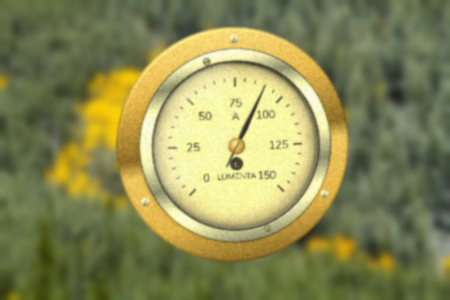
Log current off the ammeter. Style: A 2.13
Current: A 90
